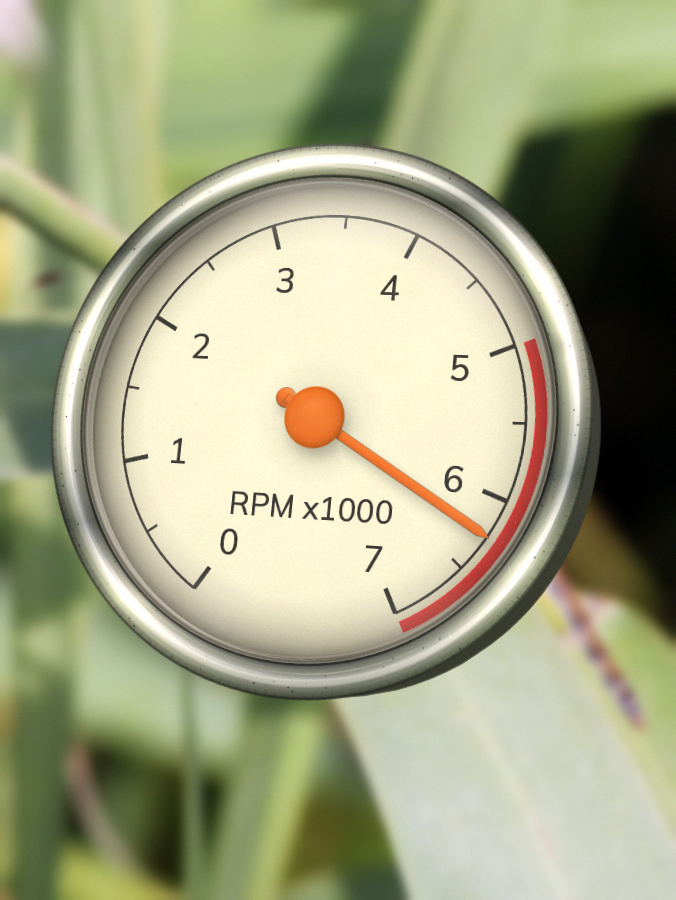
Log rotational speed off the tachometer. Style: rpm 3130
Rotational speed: rpm 6250
